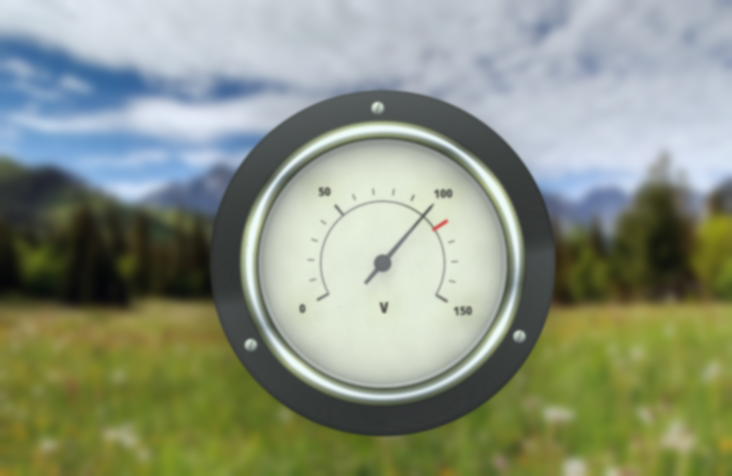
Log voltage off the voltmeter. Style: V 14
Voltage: V 100
